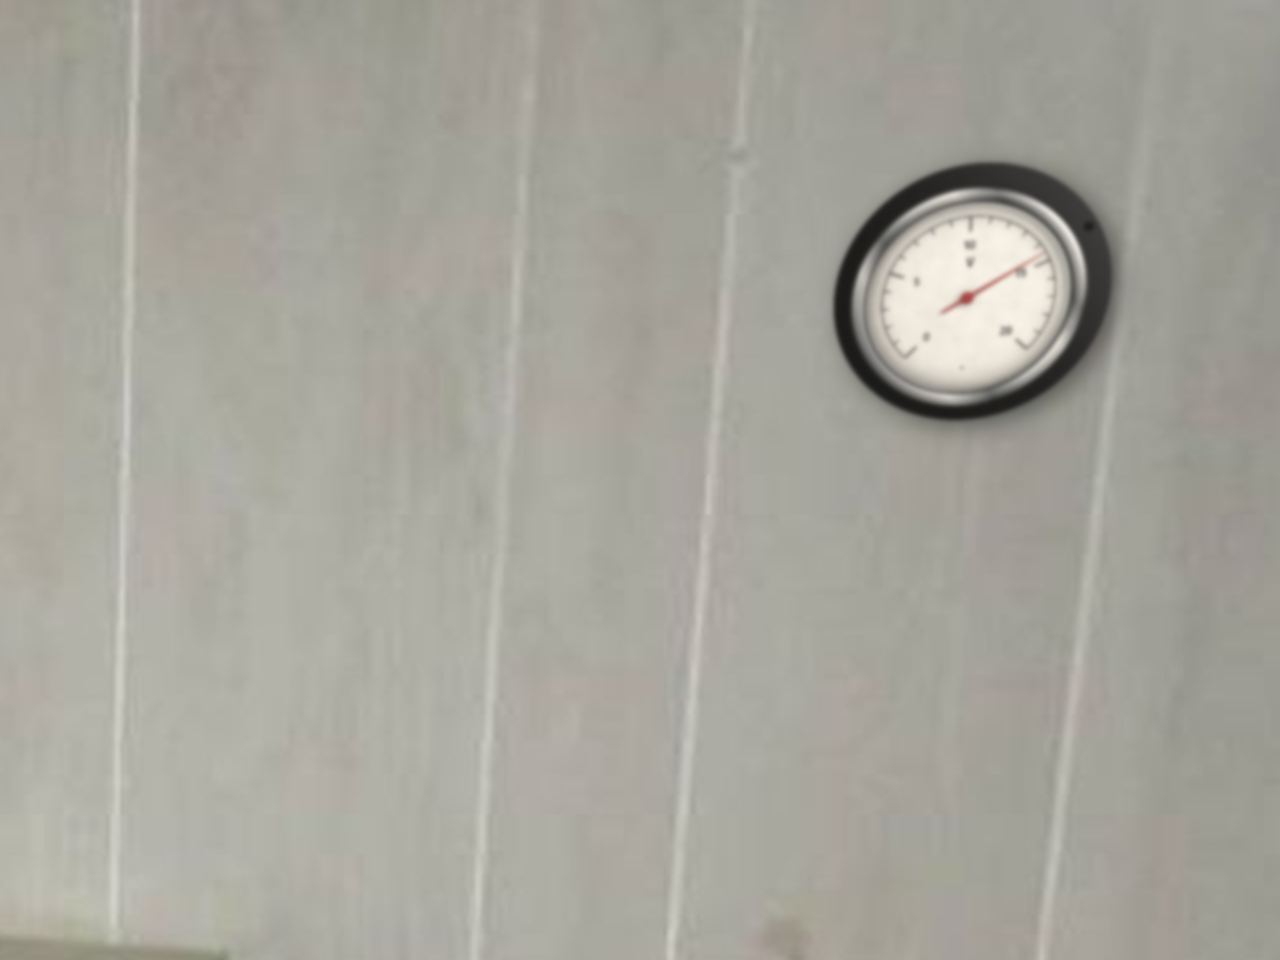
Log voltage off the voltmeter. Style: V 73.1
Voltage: V 14.5
